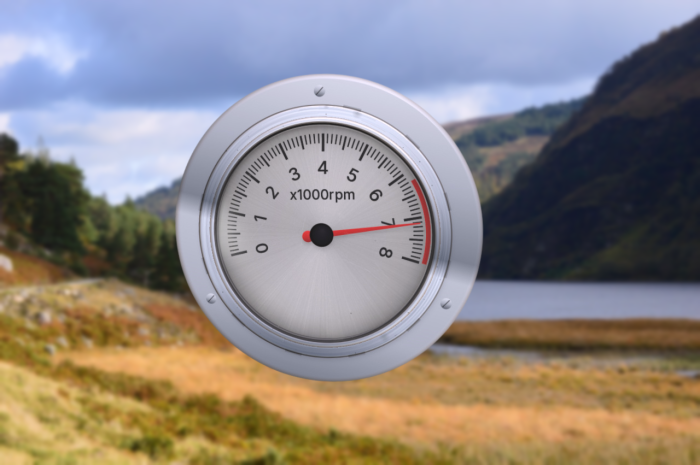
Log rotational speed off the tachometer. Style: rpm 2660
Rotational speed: rpm 7100
